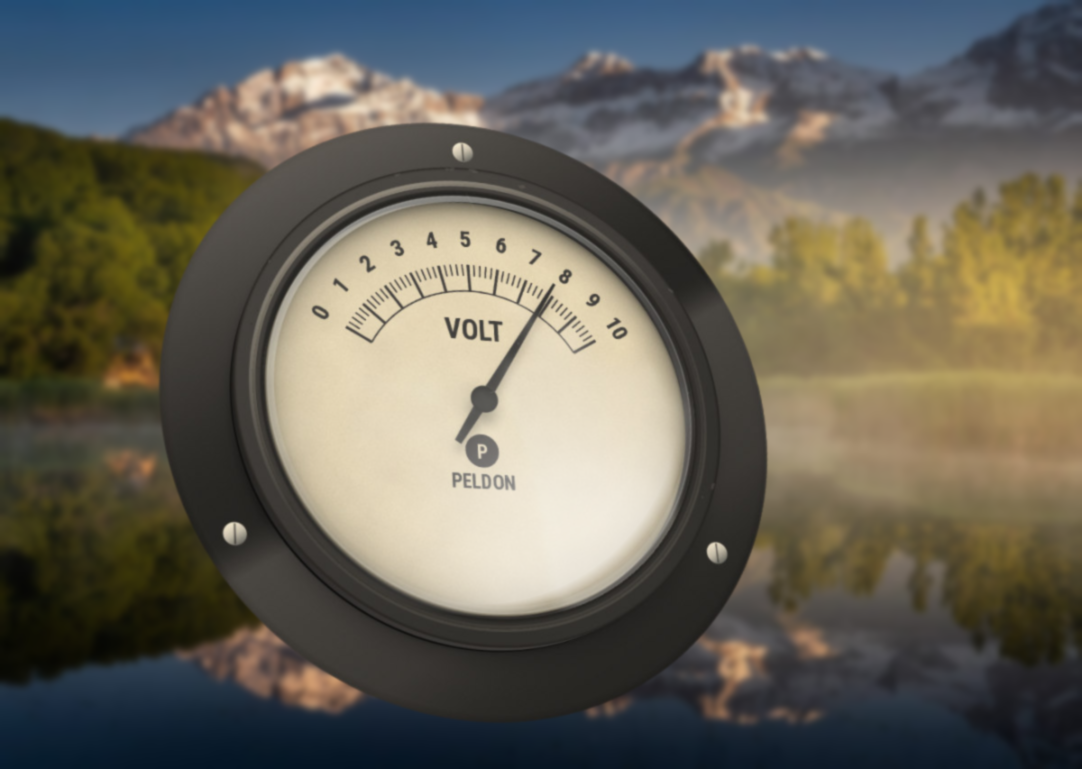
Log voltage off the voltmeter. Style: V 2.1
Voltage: V 7.8
